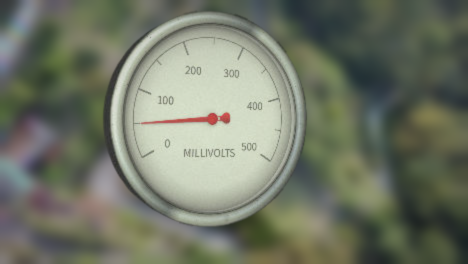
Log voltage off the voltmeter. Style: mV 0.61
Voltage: mV 50
